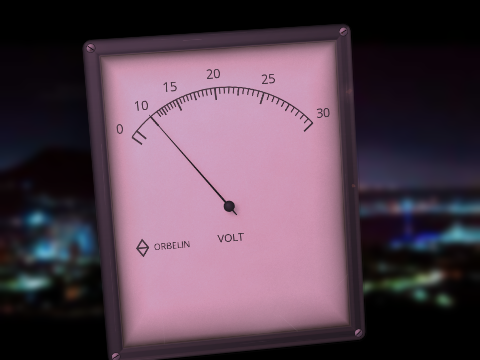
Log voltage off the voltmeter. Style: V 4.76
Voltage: V 10
